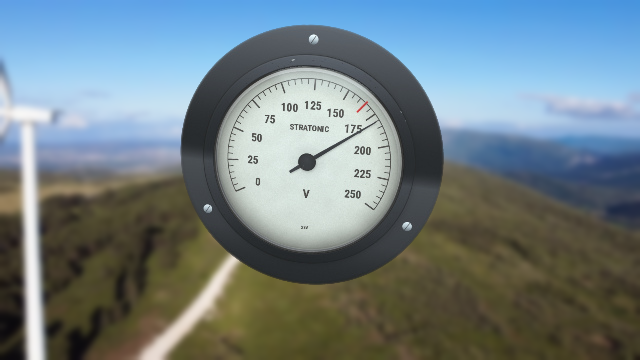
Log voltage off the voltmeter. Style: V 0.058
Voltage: V 180
